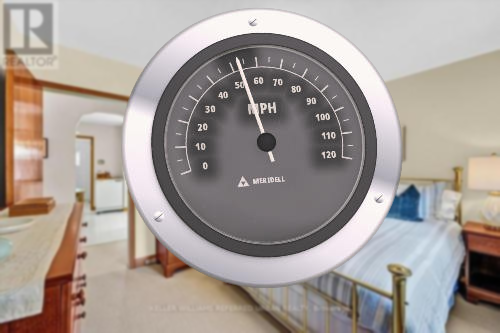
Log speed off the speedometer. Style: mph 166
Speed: mph 52.5
